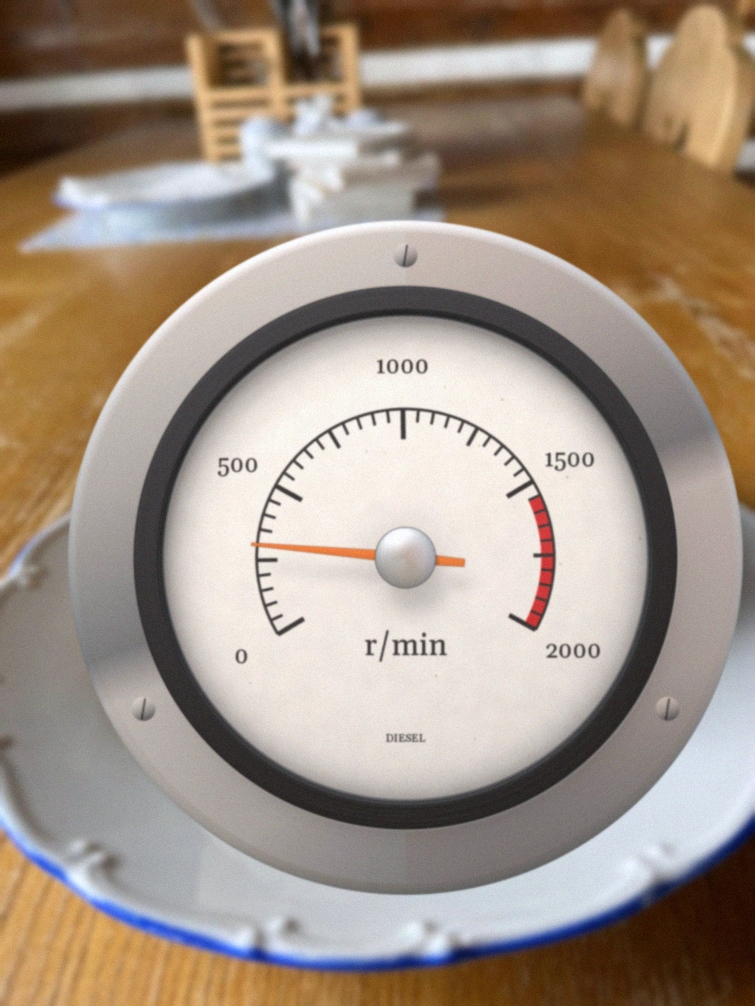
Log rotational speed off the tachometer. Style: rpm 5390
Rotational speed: rpm 300
